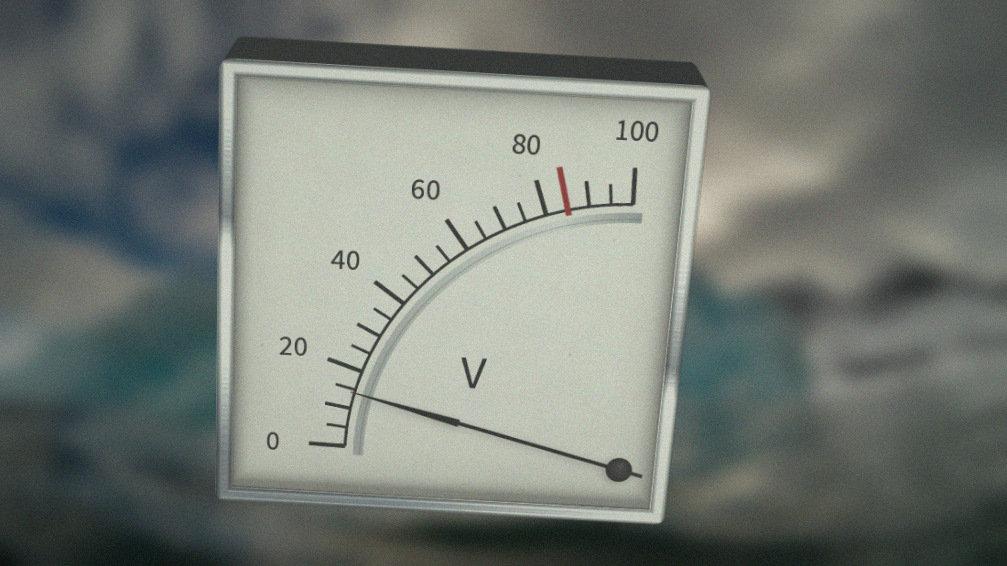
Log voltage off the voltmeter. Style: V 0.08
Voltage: V 15
